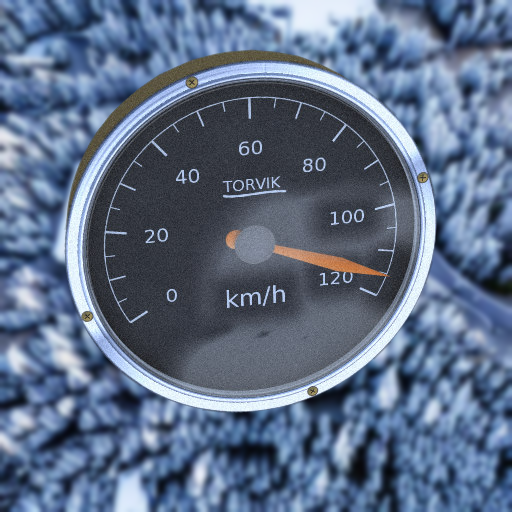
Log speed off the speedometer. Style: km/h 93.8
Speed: km/h 115
